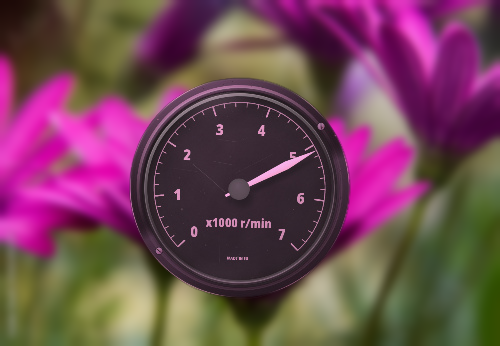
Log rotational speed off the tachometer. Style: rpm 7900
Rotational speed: rpm 5100
